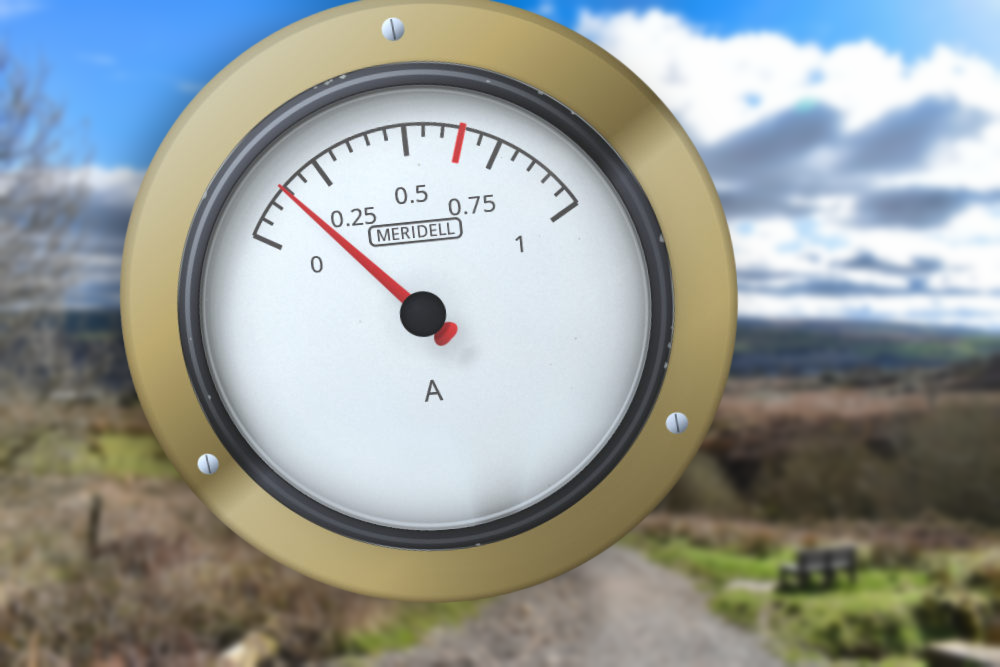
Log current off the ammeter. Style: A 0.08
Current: A 0.15
